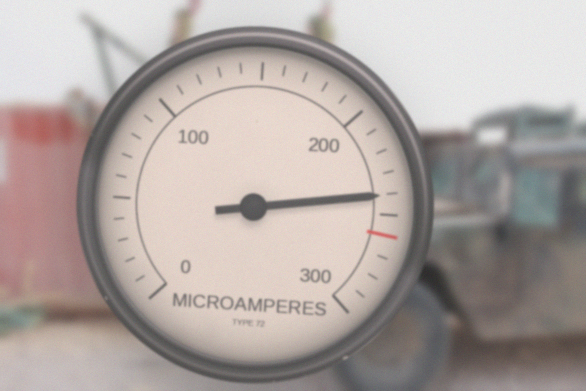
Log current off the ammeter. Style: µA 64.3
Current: µA 240
